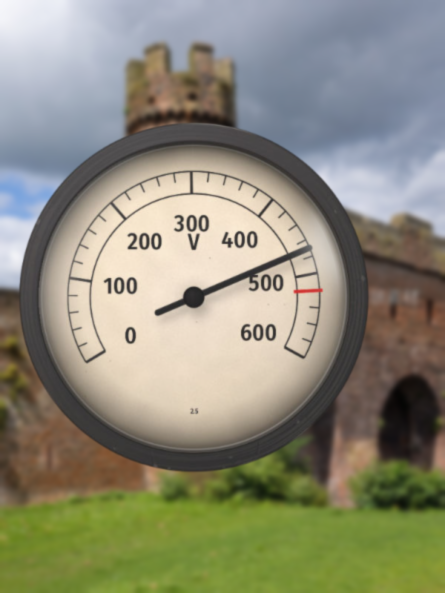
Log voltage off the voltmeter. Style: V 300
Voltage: V 470
